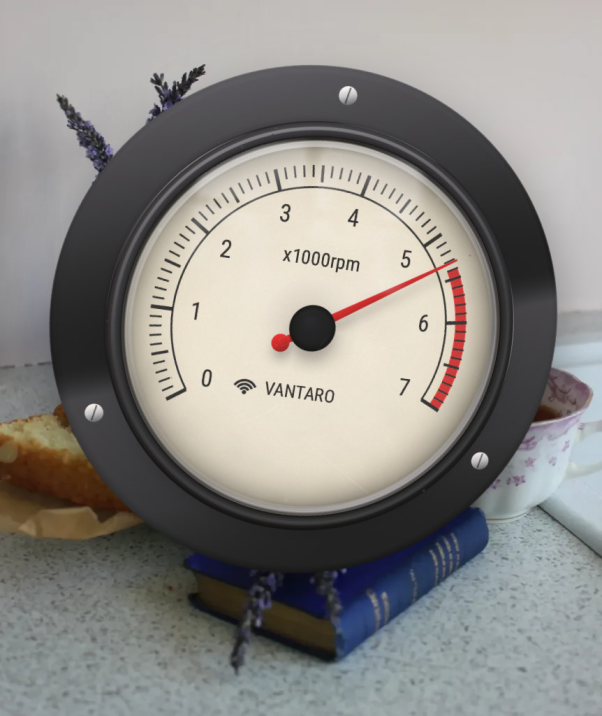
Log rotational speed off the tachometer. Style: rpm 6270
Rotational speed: rpm 5300
